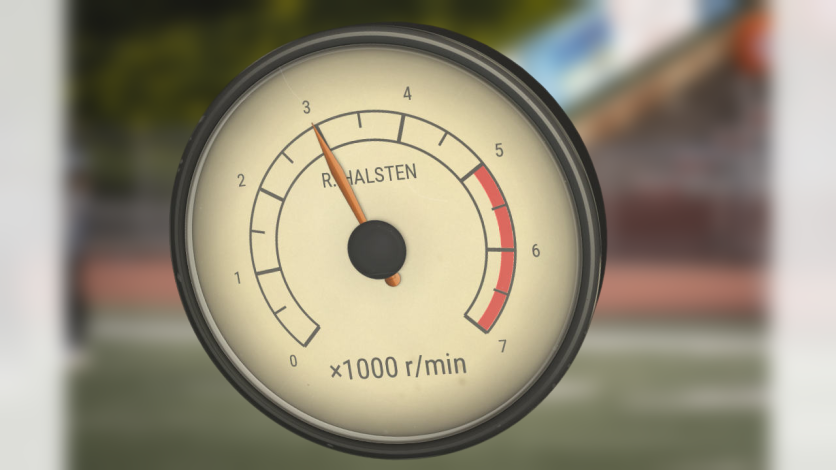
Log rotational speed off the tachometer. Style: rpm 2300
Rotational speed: rpm 3000
